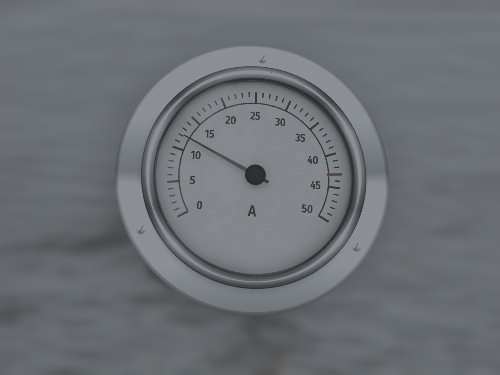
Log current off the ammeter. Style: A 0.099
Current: A 12
